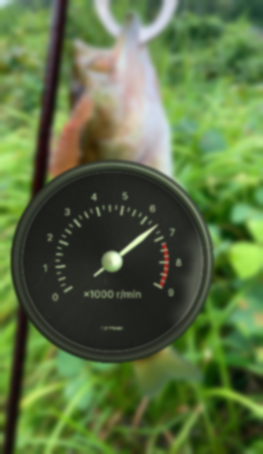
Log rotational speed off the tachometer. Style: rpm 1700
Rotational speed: rpm 6500
